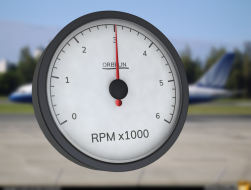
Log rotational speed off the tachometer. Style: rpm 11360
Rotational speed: rpm 3000
